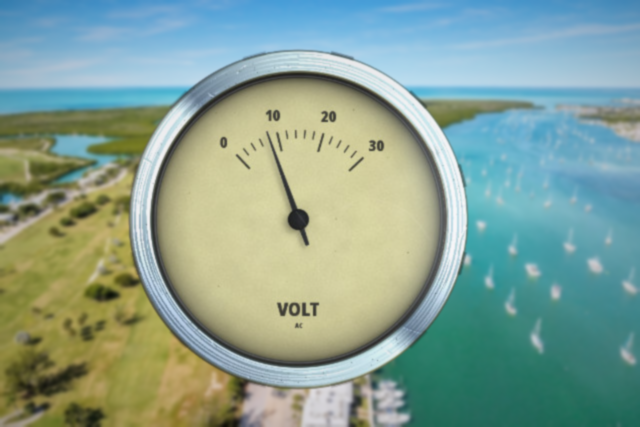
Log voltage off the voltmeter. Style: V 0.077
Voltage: V 8
